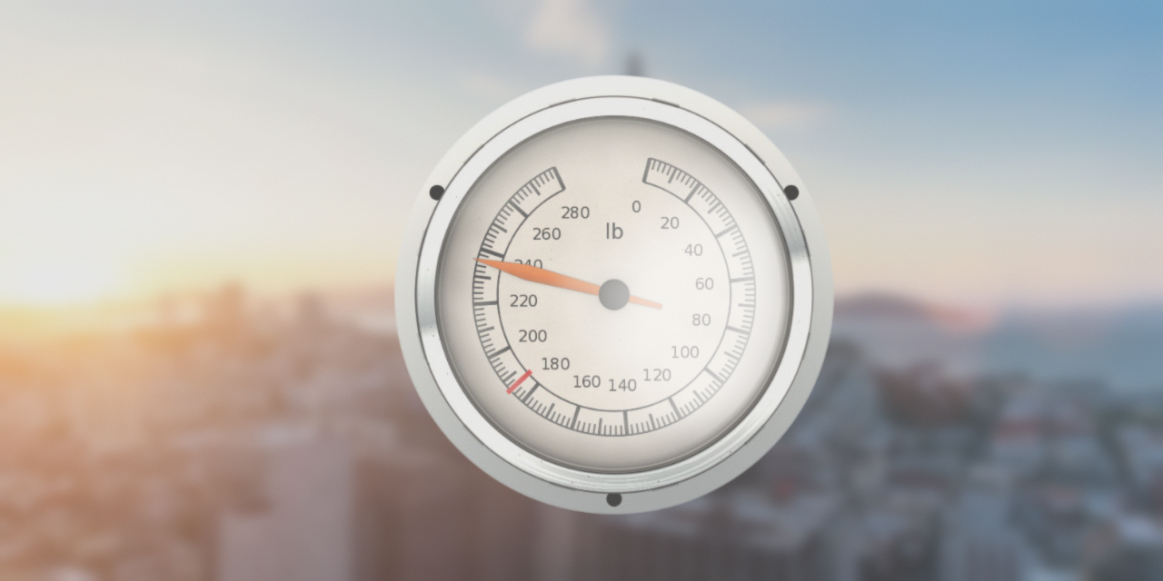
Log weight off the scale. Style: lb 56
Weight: lb 236
